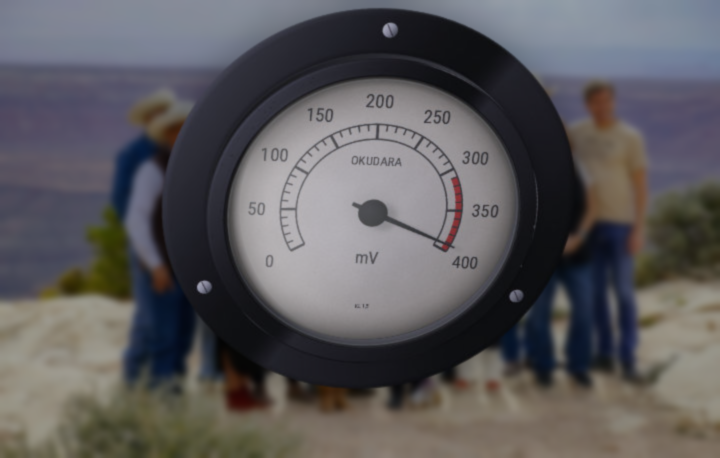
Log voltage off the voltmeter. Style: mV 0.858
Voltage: mV 390
